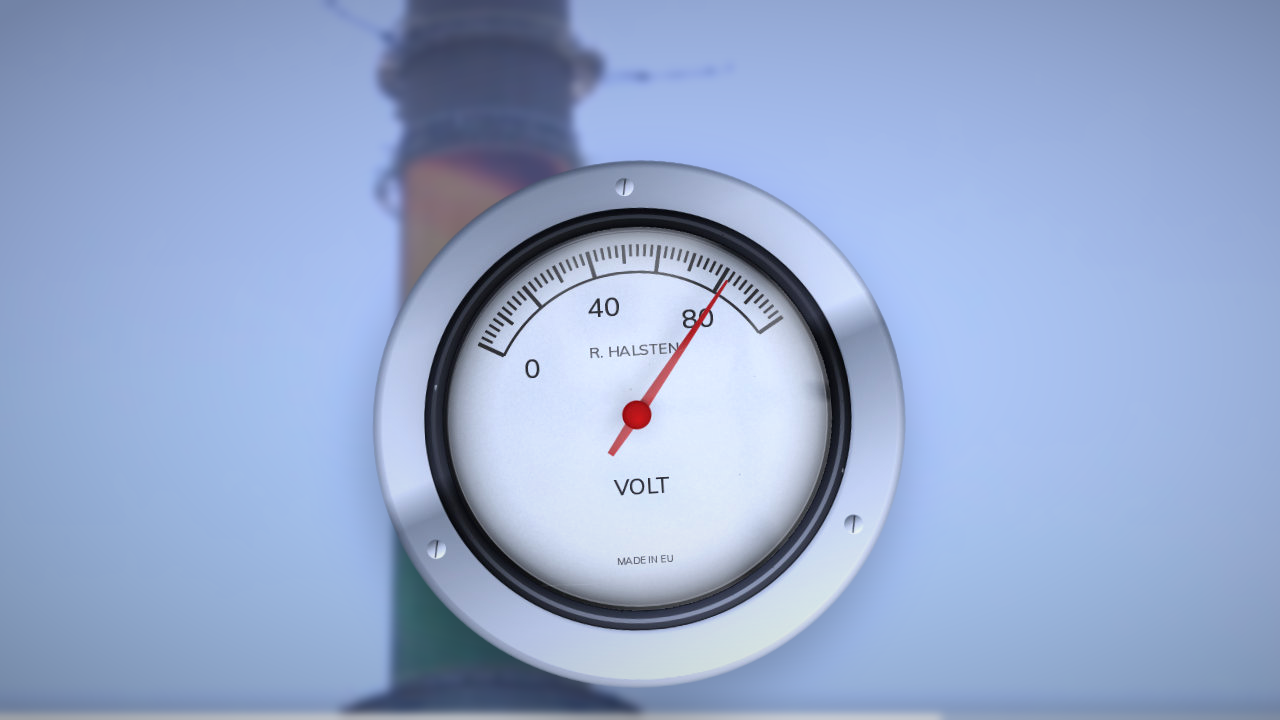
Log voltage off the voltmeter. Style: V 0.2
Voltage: V 82
